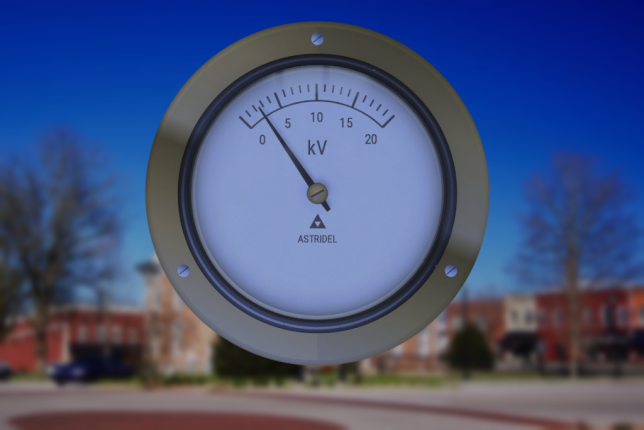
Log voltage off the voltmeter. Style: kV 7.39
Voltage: kV 2.5
